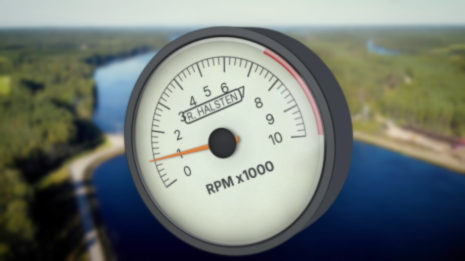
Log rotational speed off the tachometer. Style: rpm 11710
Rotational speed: rpm 1000
